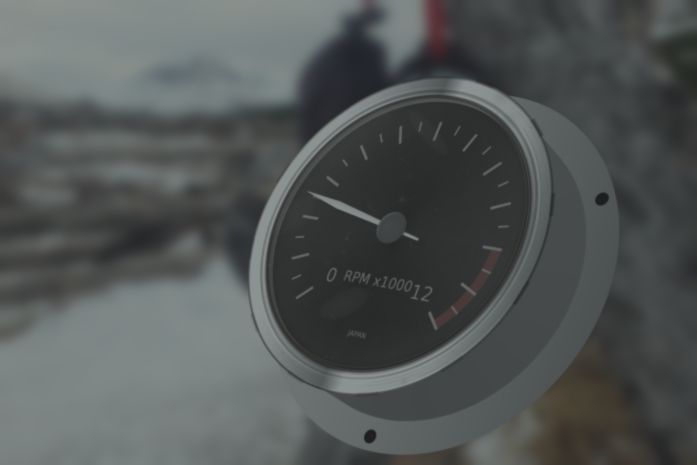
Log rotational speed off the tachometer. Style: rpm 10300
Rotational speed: rpm 2500
